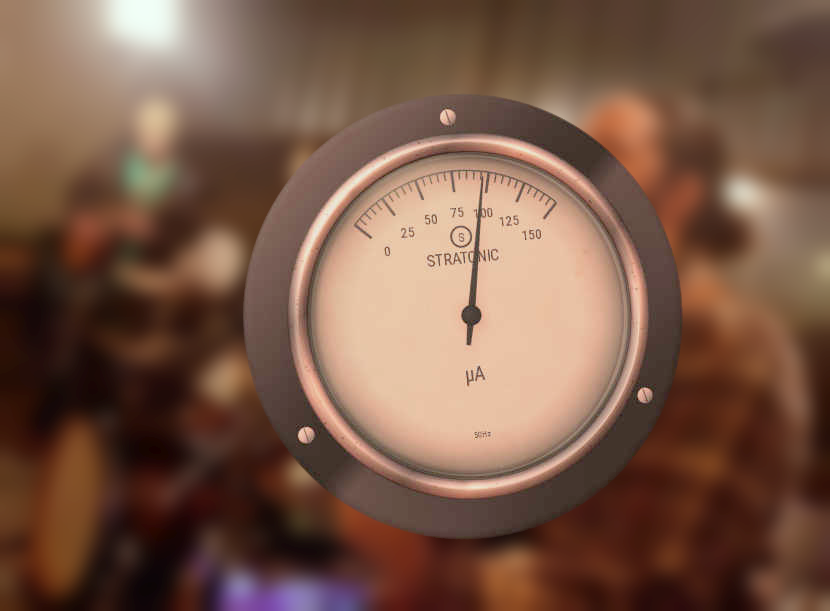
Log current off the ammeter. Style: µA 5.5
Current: µA 95
